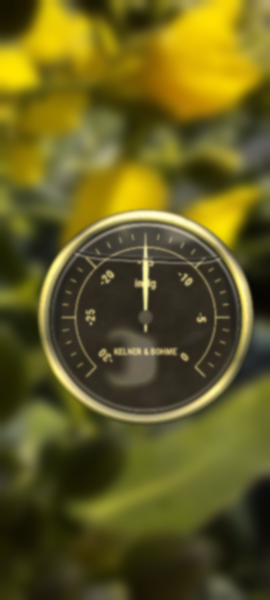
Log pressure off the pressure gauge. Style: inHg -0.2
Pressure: inHg -15
